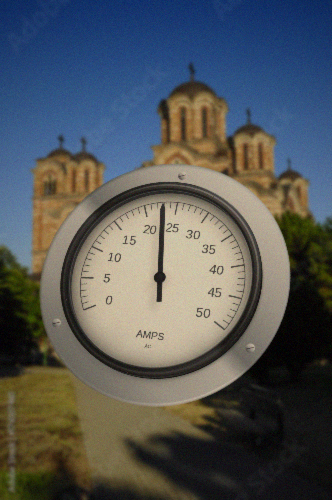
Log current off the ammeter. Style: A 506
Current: A 23
